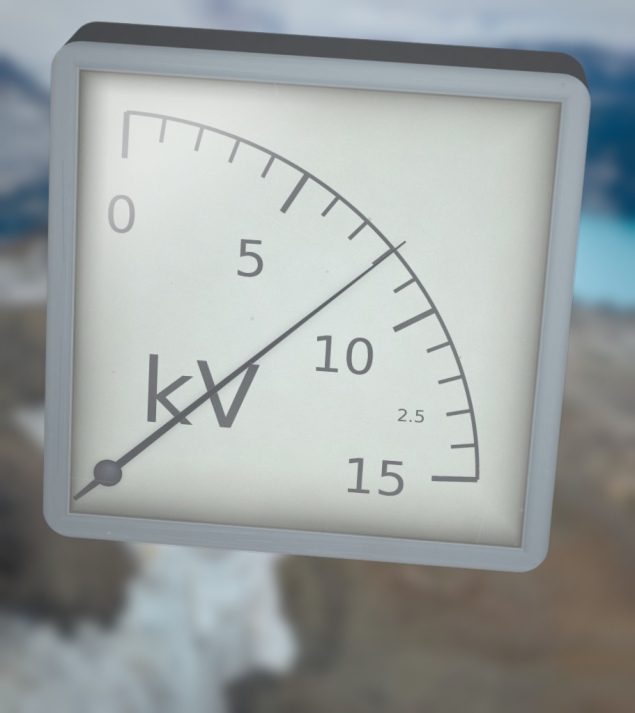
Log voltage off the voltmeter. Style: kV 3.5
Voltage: kV 8
